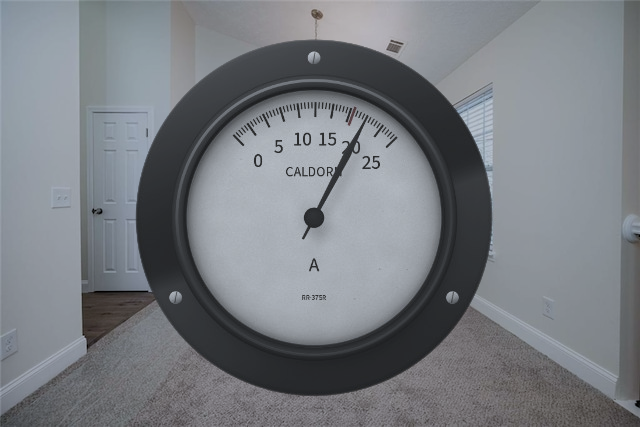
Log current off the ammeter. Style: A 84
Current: A 20
